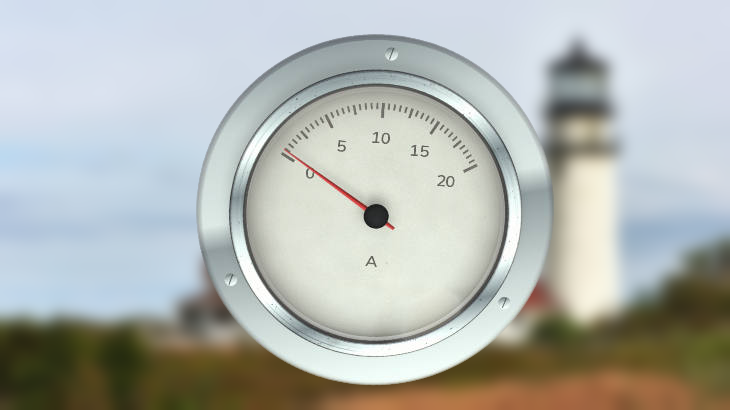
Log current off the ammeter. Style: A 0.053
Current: A 0.5
